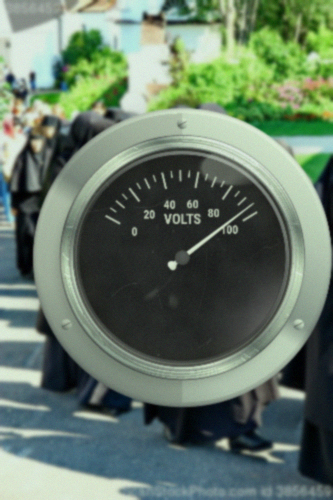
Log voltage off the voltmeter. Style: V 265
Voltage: V 95
